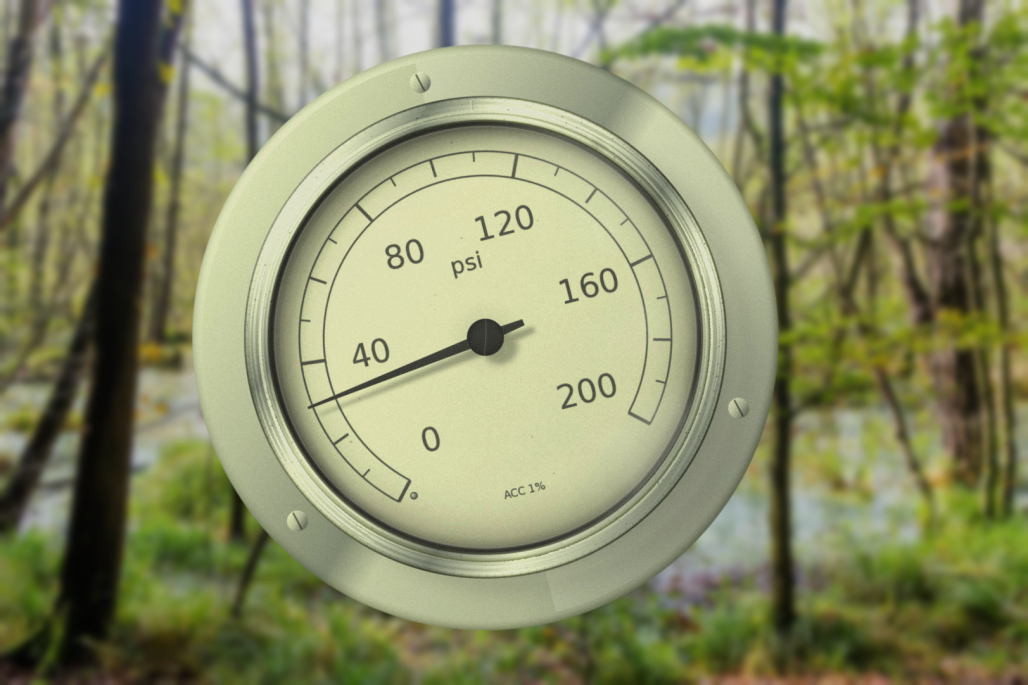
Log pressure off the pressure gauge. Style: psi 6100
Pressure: psi 30
